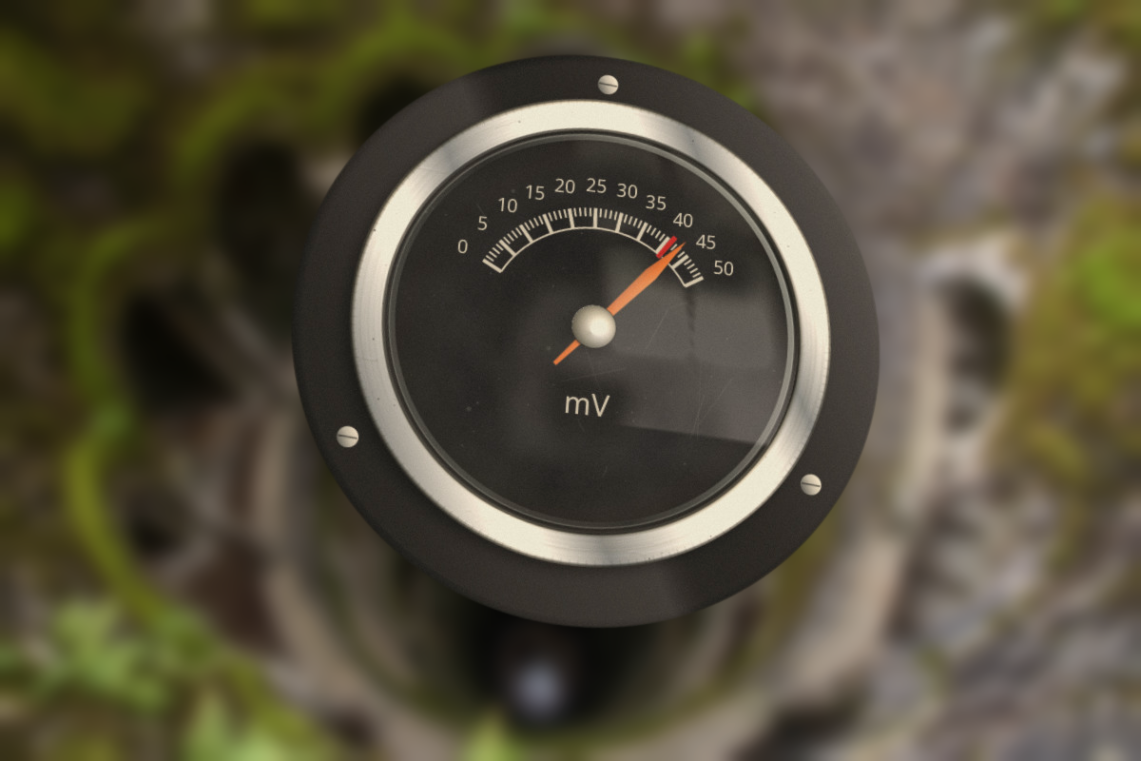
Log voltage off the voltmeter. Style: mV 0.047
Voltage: mV 43
